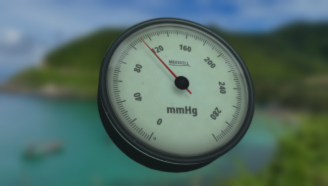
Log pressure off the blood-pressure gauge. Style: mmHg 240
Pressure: mmHg 110
